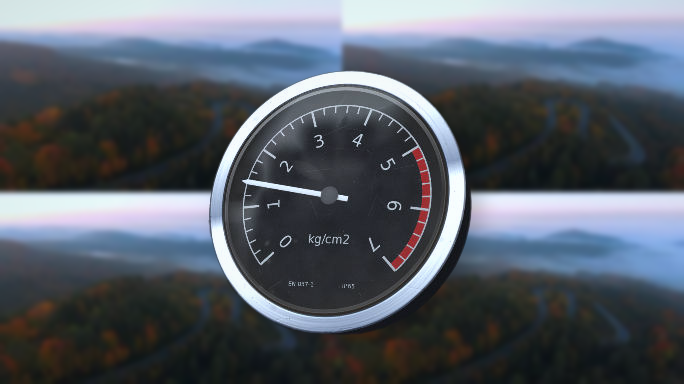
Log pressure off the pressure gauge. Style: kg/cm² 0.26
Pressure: kg/cm² 1.4
